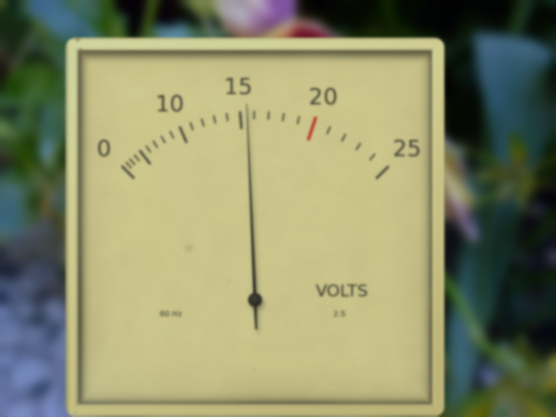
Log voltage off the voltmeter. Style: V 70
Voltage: V 15.5
